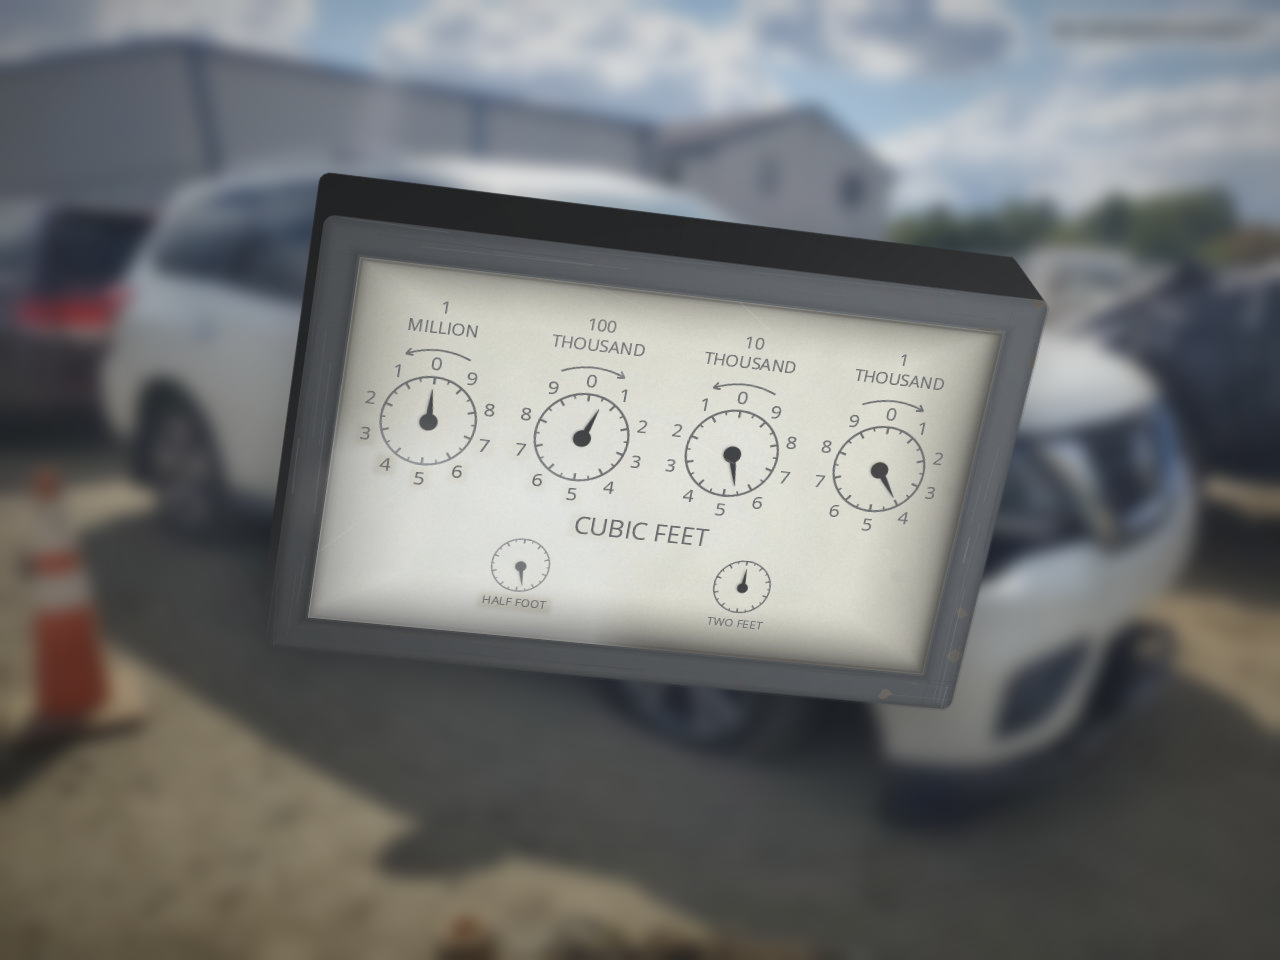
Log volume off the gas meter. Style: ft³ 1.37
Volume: ft³ 5400
